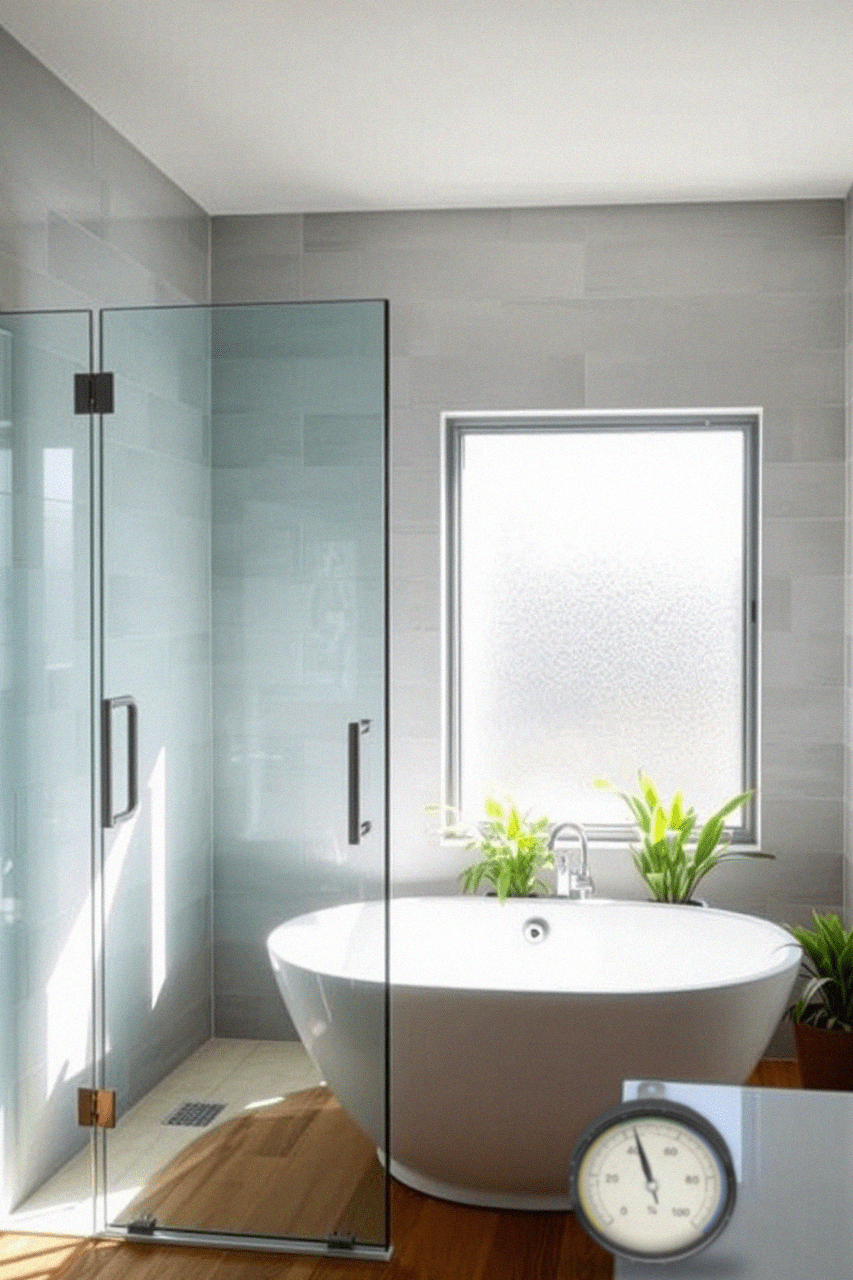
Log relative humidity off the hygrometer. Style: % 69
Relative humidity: % 44
